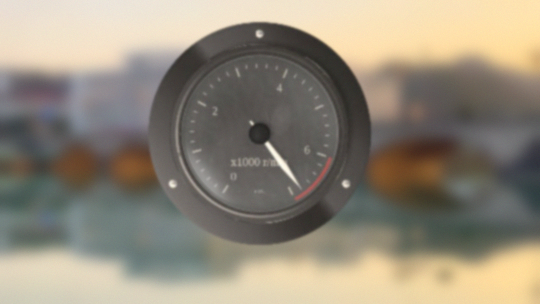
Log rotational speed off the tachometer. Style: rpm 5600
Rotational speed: rpm 6800
